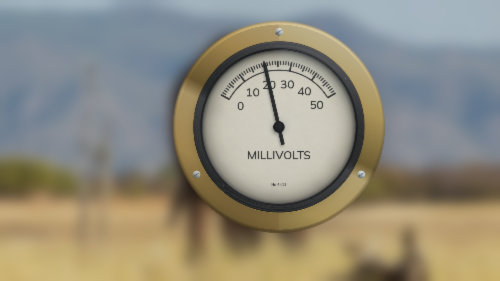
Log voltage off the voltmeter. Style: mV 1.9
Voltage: mV 20
